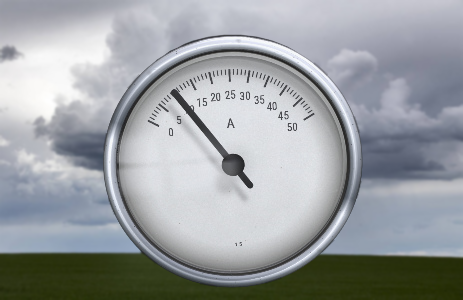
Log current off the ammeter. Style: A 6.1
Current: A 10
